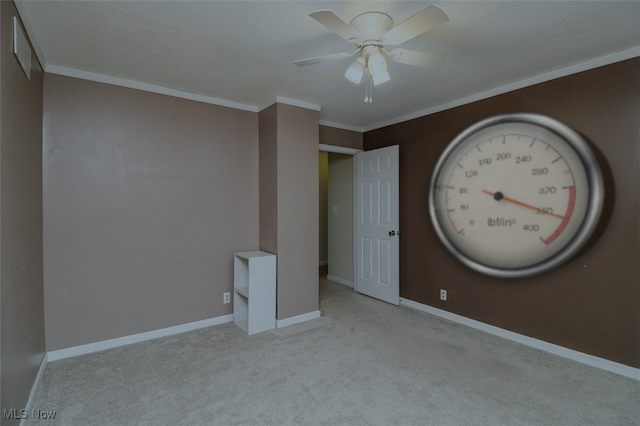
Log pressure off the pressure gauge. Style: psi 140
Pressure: psi 360
